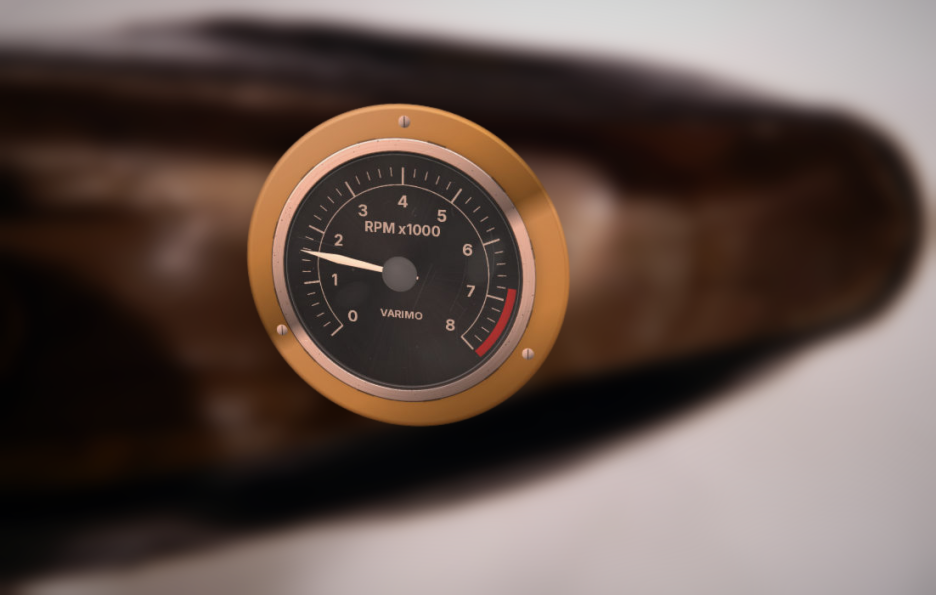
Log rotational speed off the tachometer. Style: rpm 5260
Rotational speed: rpm 1600
